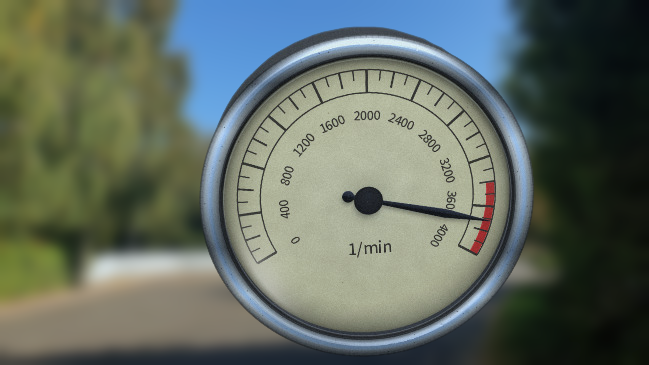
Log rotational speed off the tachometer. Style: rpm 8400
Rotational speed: rpm 3700
